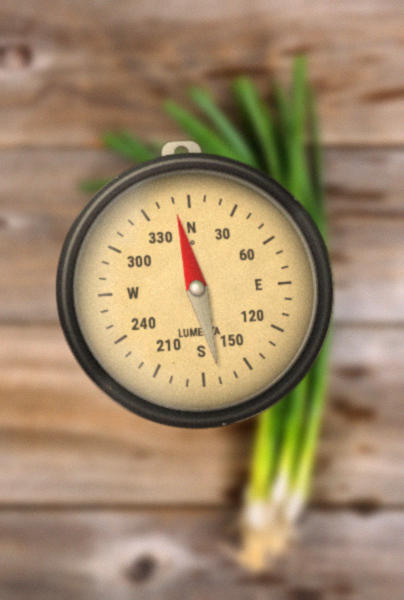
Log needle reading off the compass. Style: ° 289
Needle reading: ° 350
